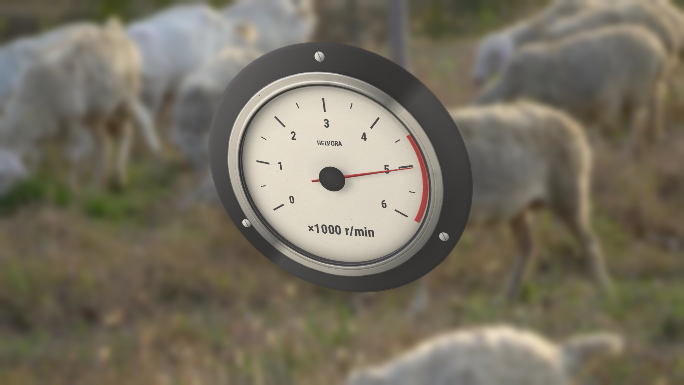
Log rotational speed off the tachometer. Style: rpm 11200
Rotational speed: rpm 5000
